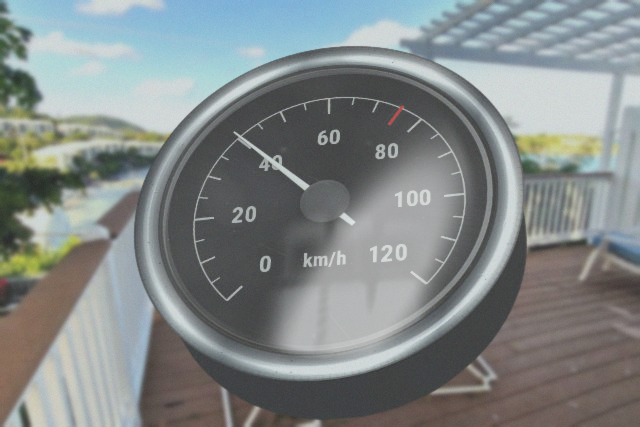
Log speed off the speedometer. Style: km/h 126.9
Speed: km/h 40
